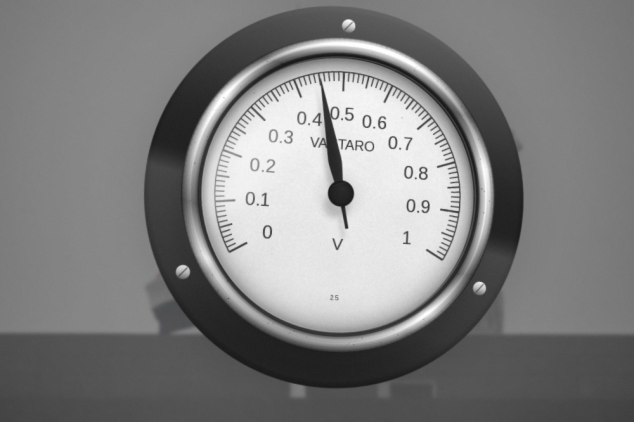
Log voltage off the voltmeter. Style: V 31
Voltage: V 0.45
